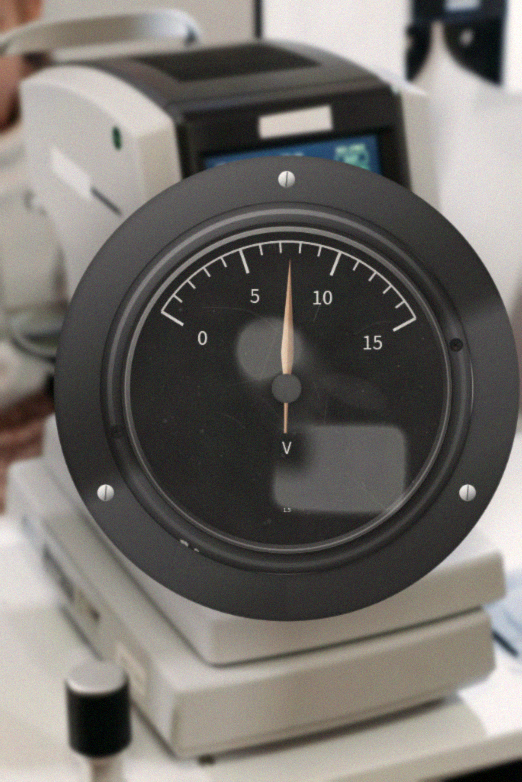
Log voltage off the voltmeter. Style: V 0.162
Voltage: V 7.5
